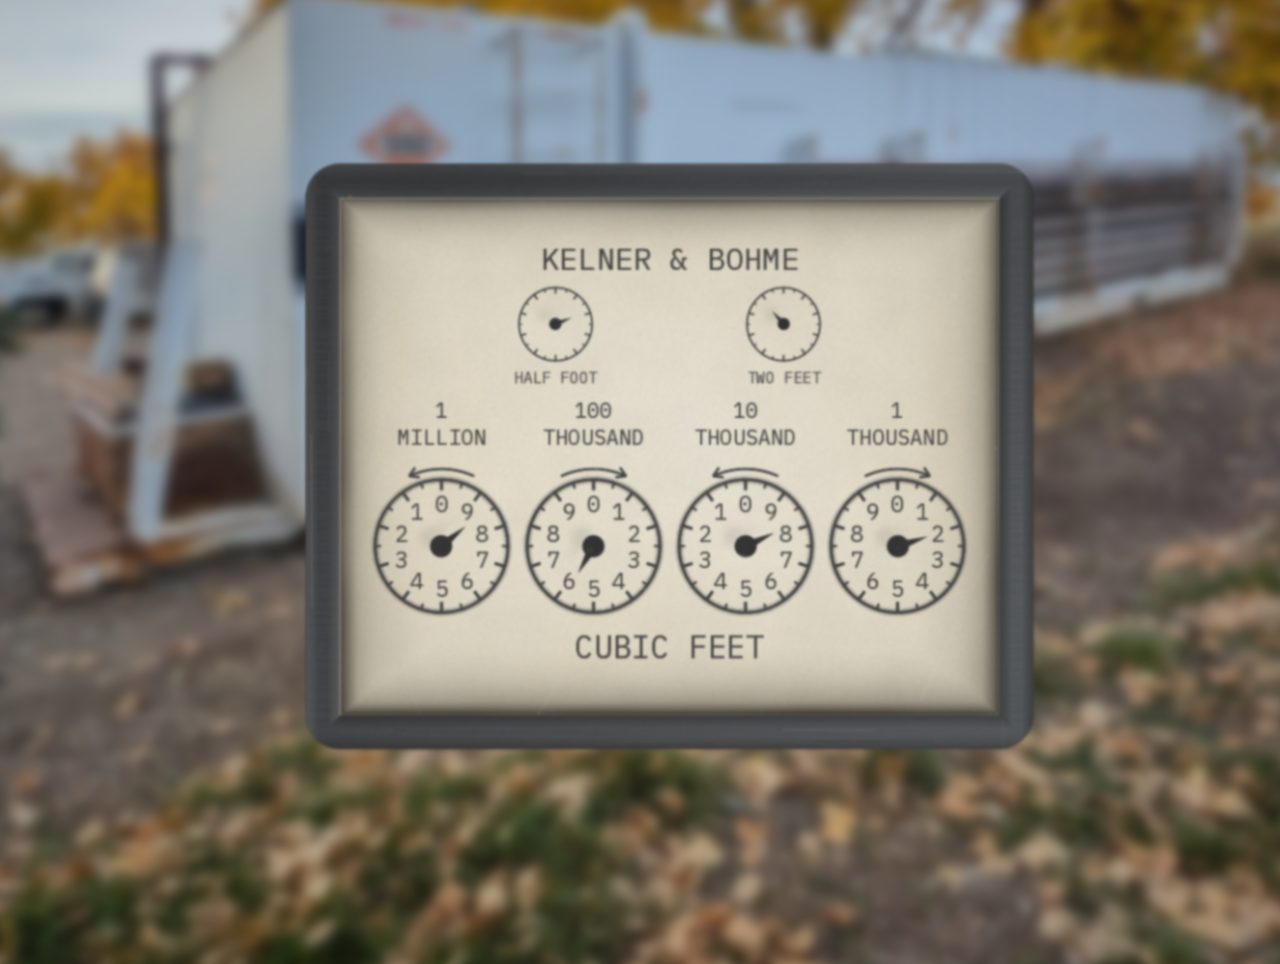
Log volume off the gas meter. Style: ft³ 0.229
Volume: ft³ 858200
